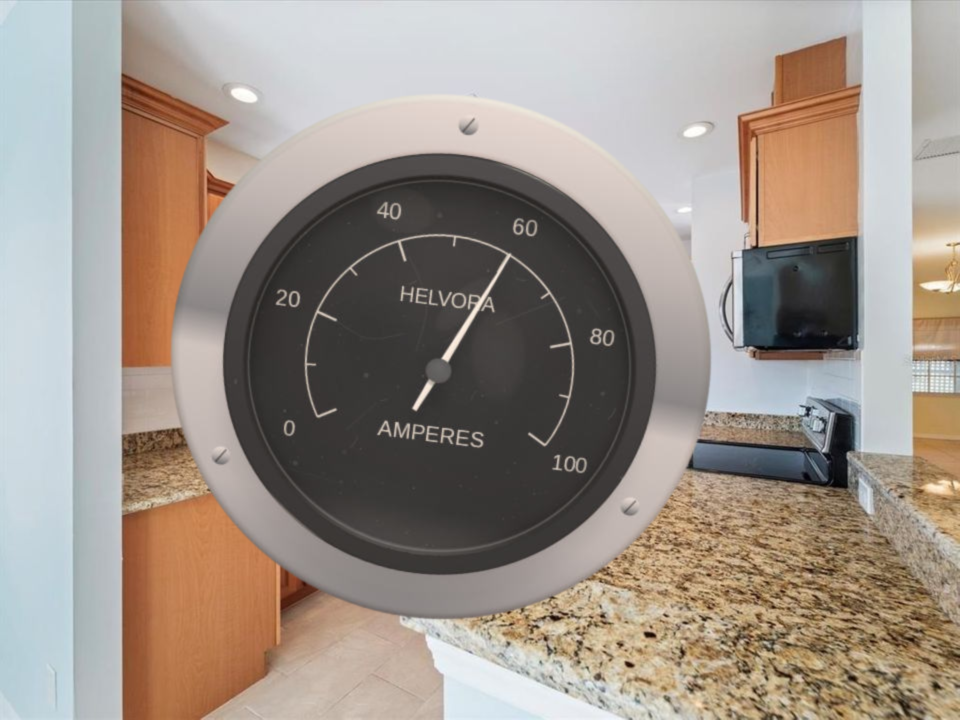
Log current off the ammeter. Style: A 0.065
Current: A 60
